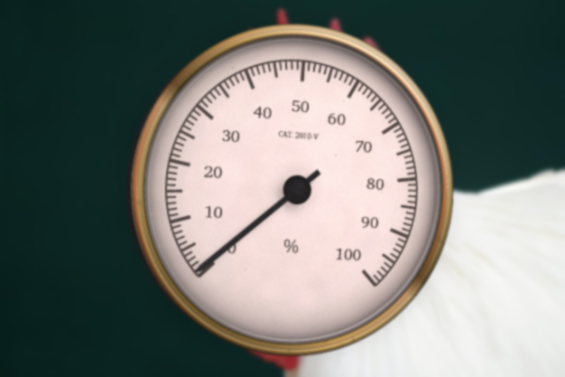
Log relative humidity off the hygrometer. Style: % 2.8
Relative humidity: % 1
